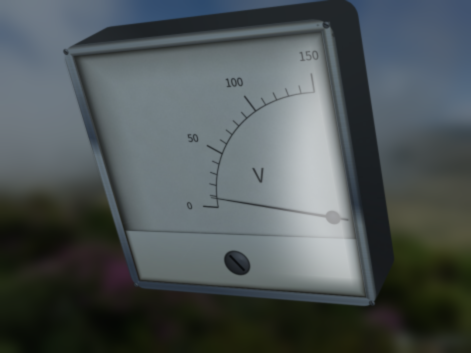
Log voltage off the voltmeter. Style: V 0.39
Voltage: V 10
